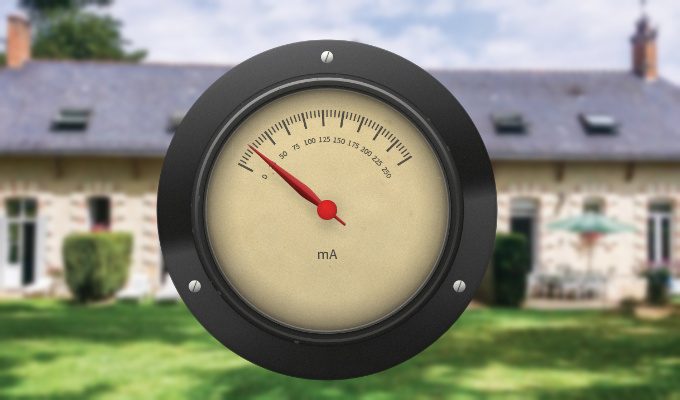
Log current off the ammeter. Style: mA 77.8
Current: mA 25
